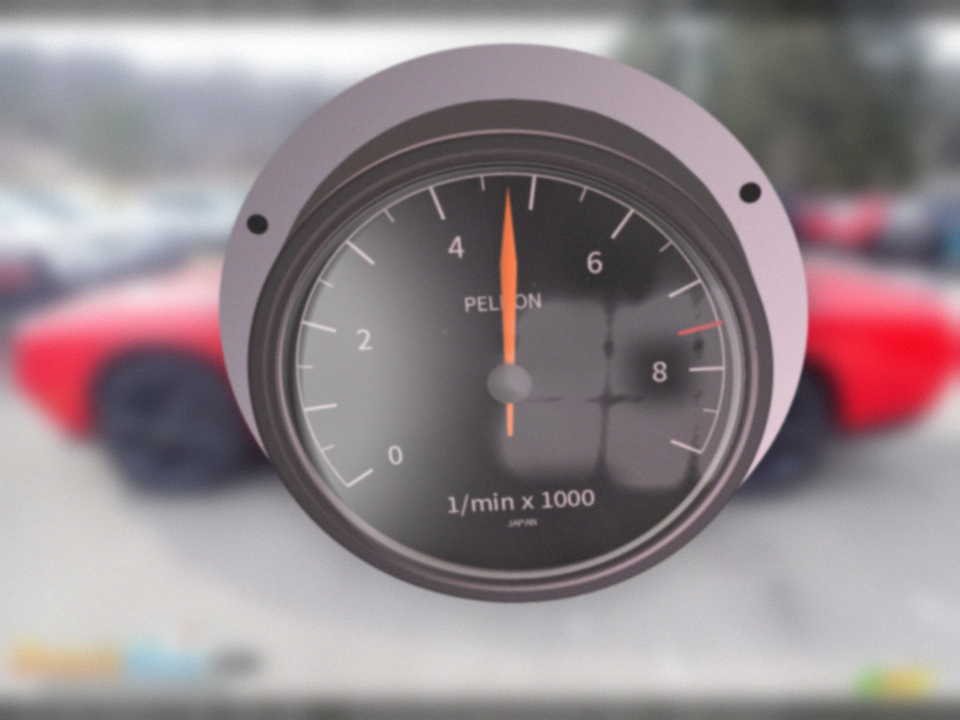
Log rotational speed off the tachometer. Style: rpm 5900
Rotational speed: rpm 4750
